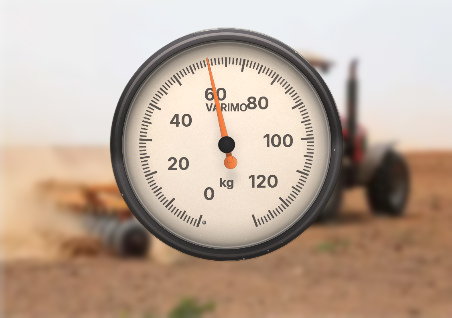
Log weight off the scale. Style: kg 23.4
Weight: kg 60
